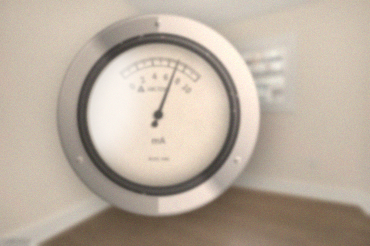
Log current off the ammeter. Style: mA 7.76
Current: mA 7
